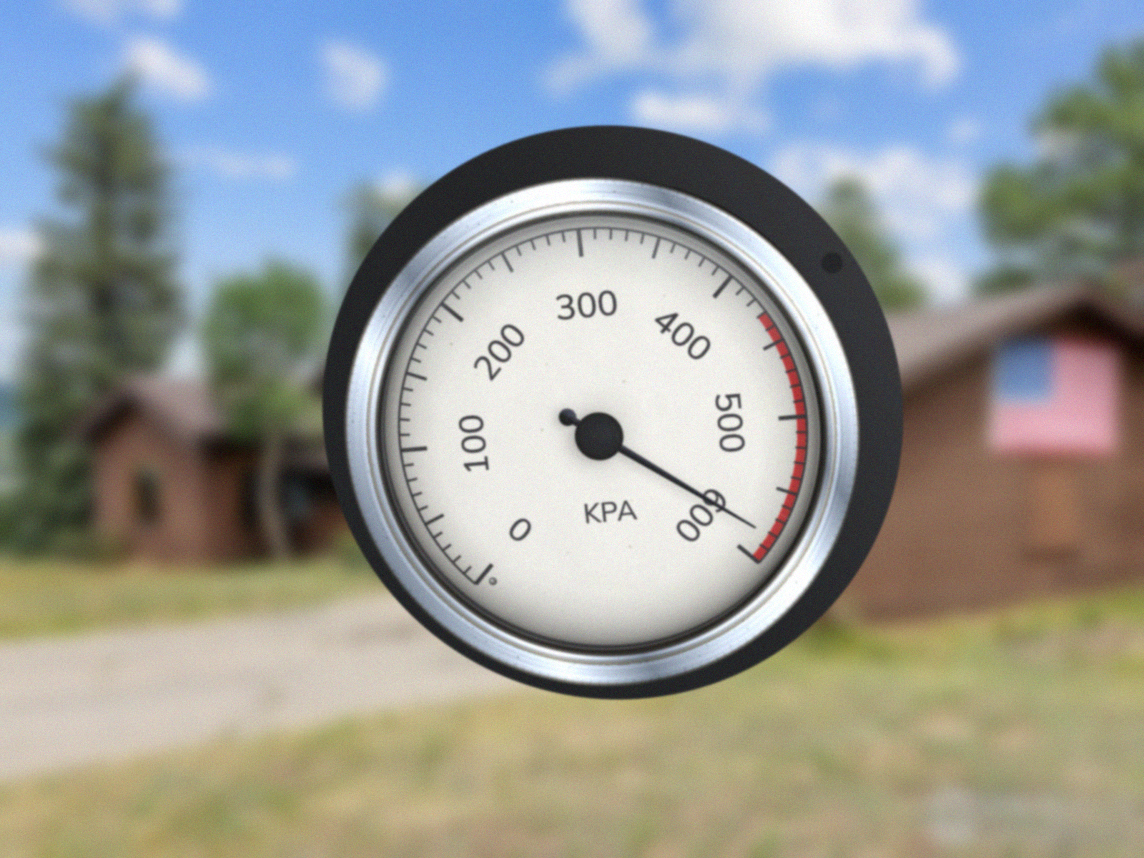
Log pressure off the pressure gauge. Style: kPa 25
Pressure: kPa 580
